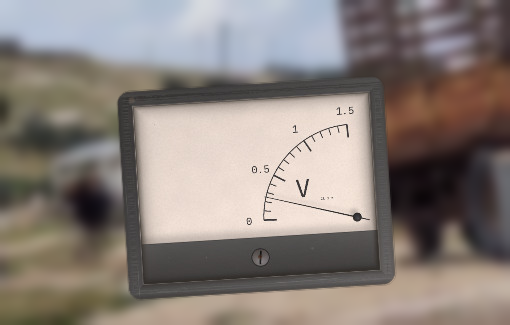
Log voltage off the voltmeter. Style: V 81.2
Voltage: V 0.25
